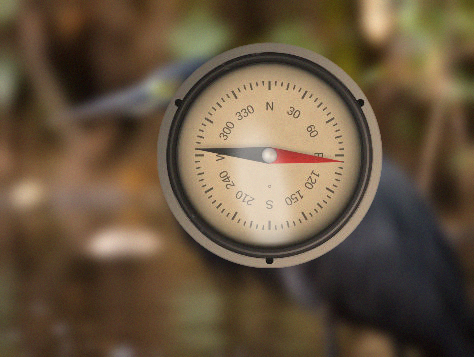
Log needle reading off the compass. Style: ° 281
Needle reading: ° 95
